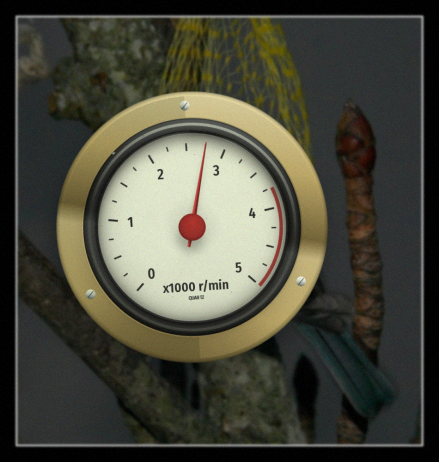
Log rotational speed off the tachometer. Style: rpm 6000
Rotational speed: rpm 2750
